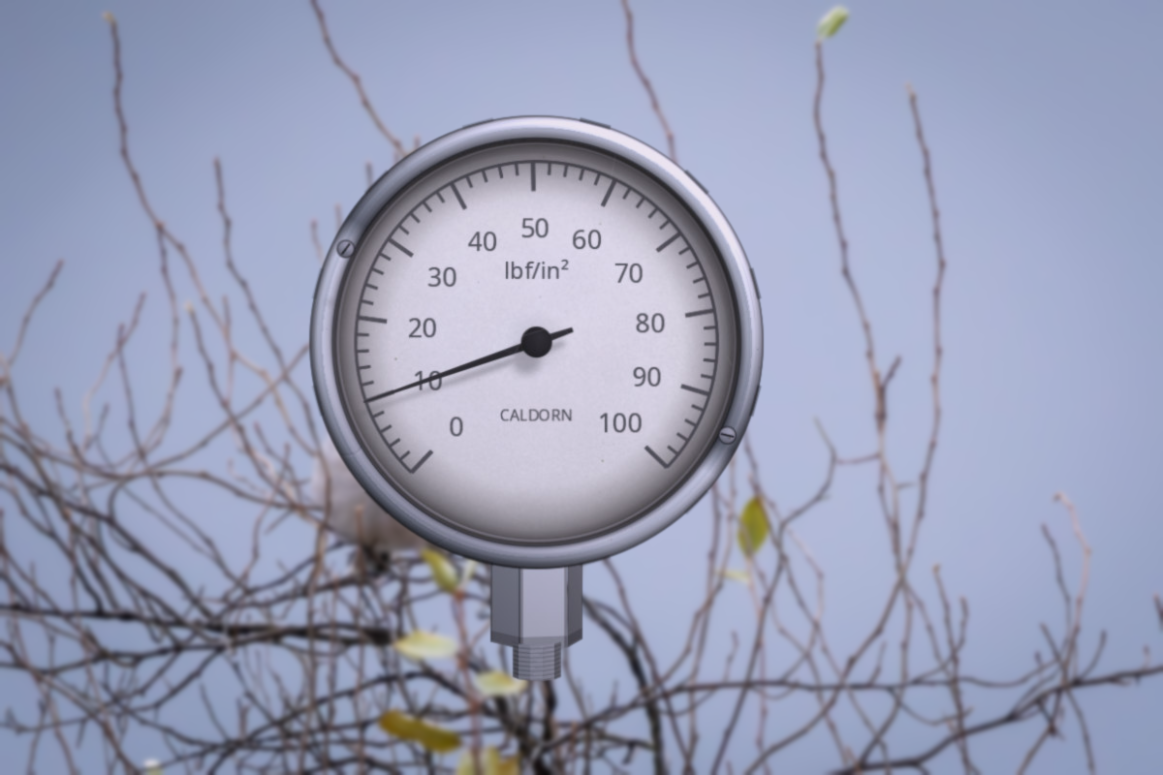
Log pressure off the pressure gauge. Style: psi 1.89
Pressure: psi 10
